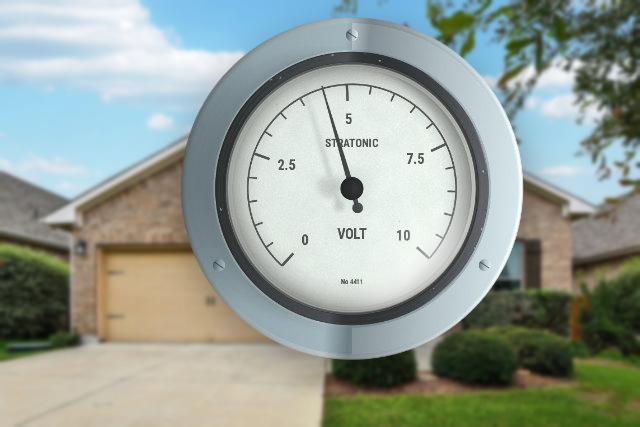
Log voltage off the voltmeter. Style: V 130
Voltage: V 4.5
